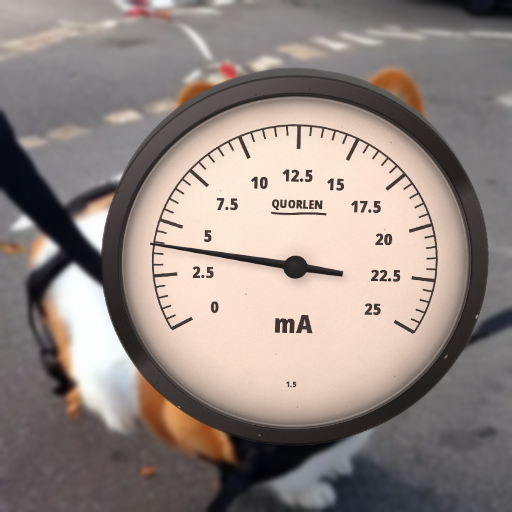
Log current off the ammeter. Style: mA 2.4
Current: mA 4
